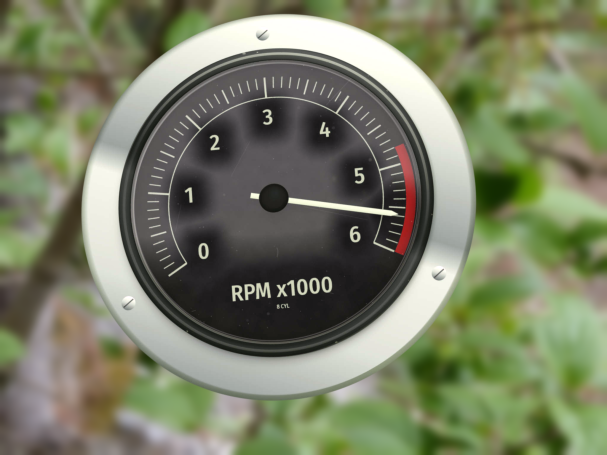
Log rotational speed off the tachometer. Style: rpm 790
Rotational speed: rpm 5600
